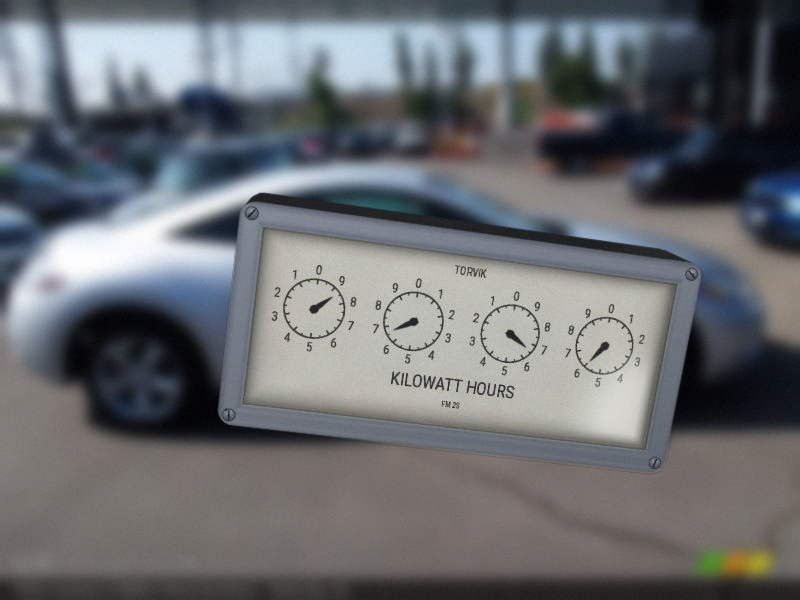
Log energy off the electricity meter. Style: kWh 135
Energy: kWh 8666
